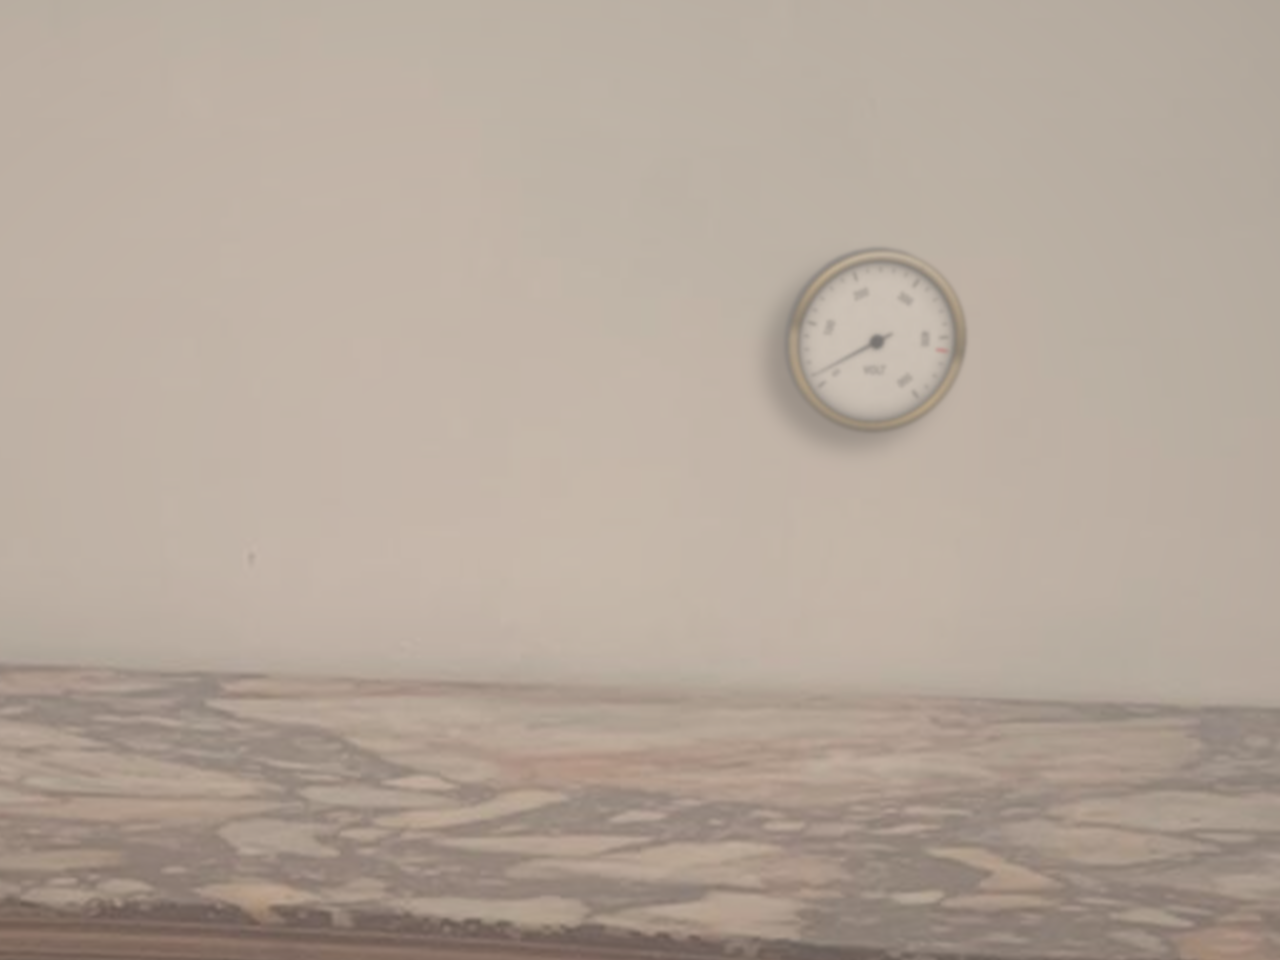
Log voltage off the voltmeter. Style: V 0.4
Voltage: V 20
